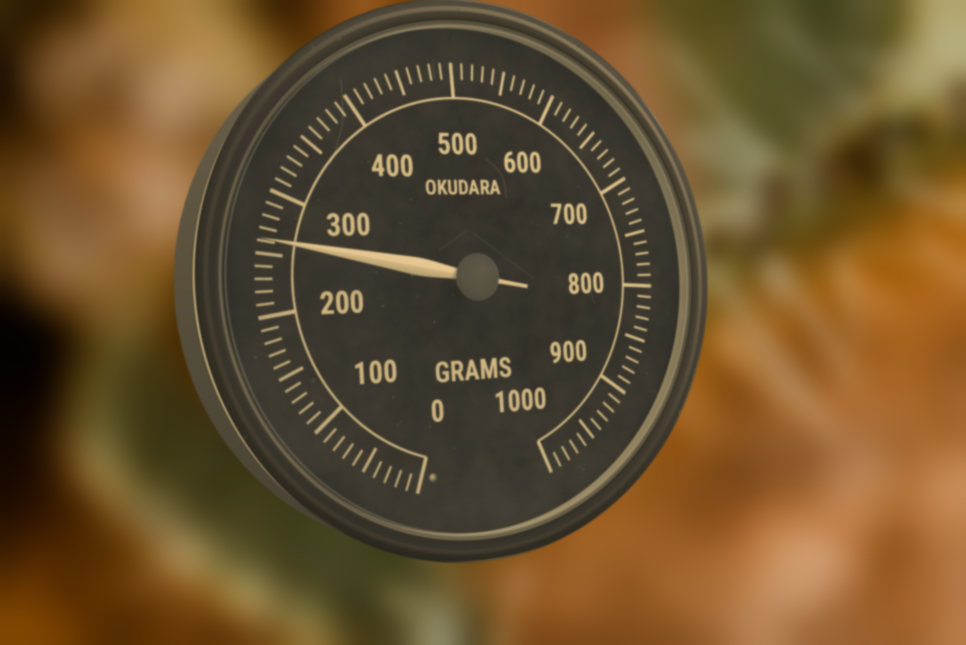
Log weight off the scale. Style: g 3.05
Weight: g 260
